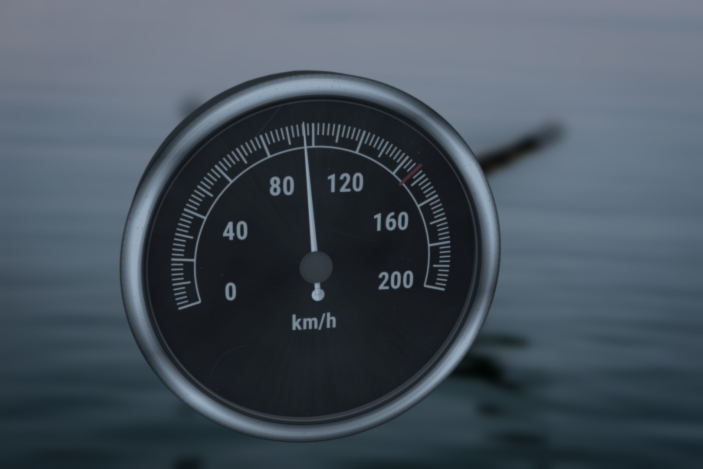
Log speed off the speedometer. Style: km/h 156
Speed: km/h 96
